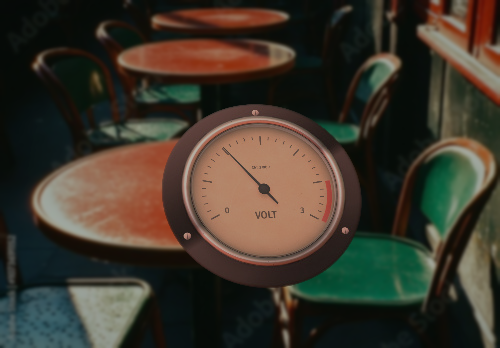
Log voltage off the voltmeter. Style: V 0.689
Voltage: V 1
